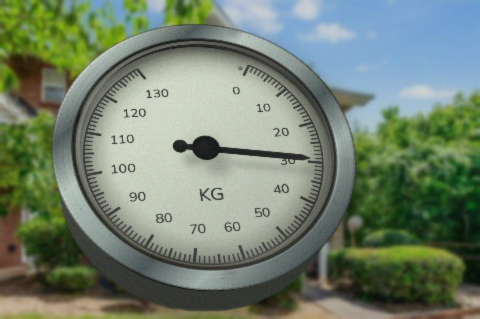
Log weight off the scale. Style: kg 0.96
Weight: kg 30
